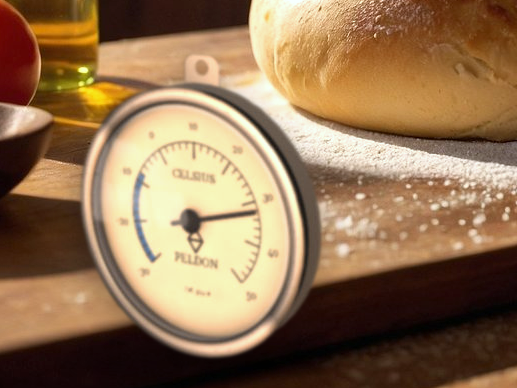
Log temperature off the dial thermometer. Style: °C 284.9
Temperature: °C 32
